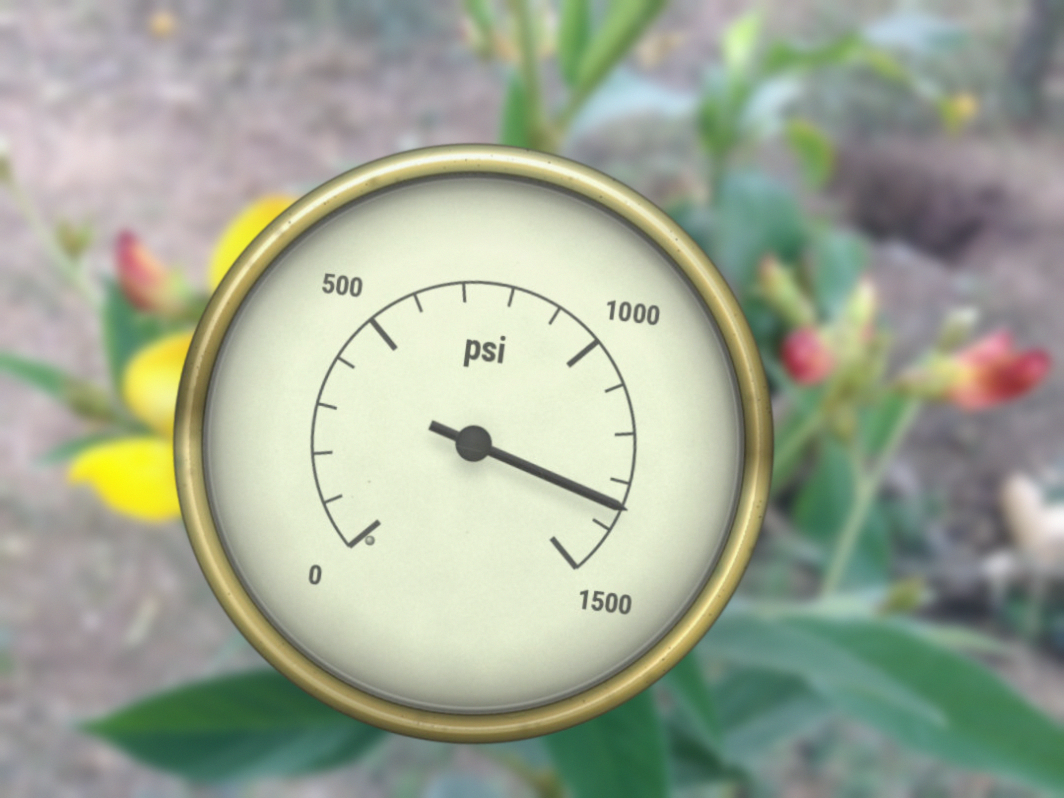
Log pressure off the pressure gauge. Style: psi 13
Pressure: psi 1350
